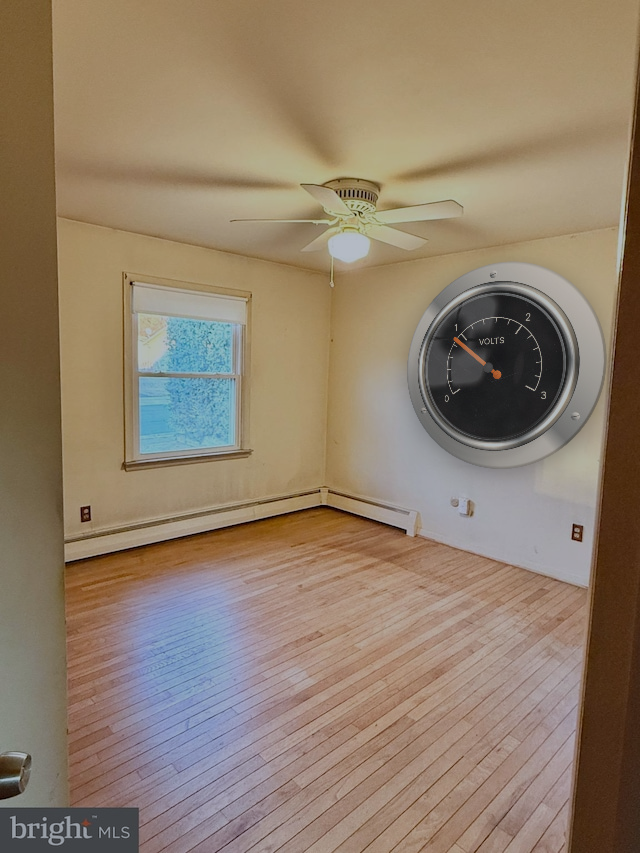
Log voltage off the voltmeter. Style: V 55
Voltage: V 0.9
